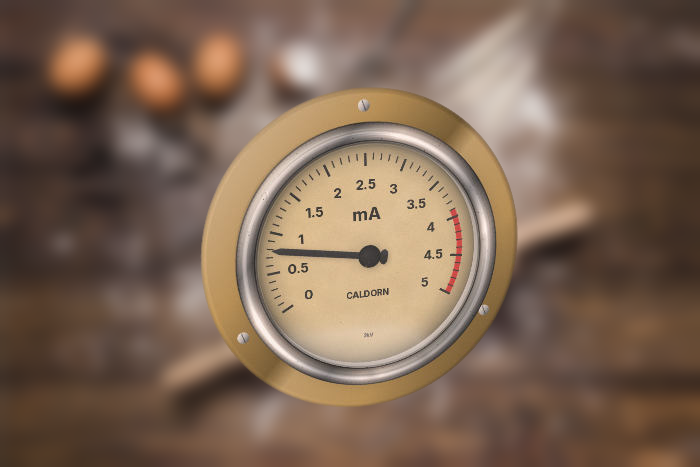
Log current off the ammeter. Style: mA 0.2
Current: mA 0.8
